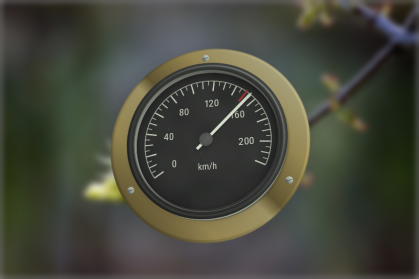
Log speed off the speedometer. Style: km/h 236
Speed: km/h 155
